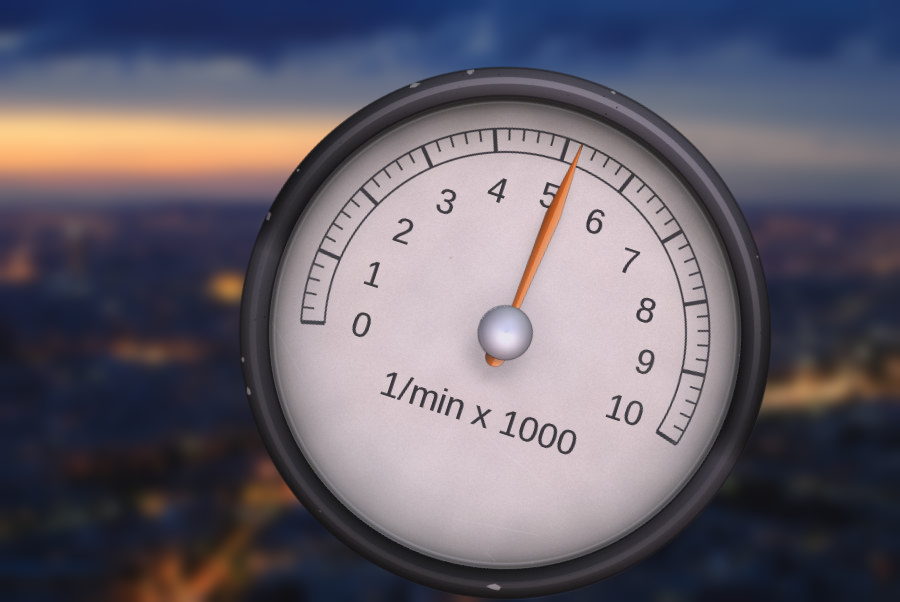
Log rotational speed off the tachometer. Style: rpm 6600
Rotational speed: rpm 5200
